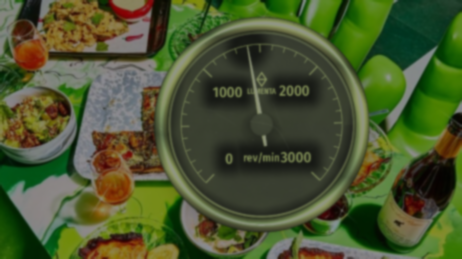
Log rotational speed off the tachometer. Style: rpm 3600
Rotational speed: rpm 1400
